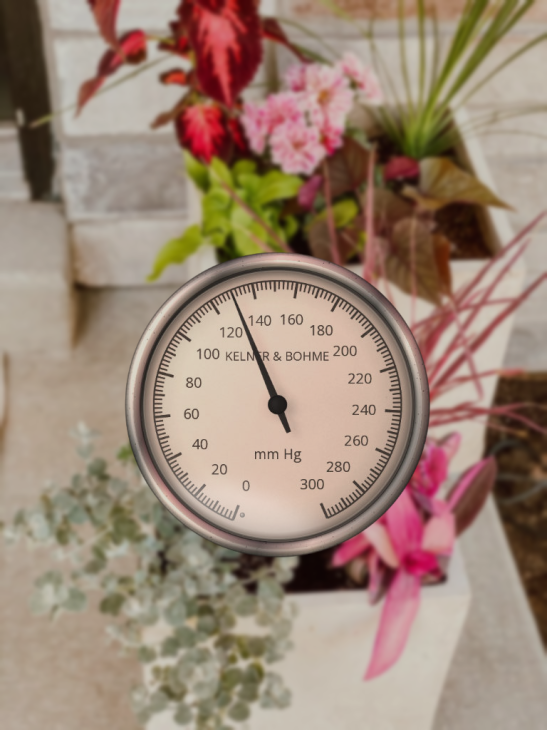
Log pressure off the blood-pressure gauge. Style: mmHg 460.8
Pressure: mmHg 130
